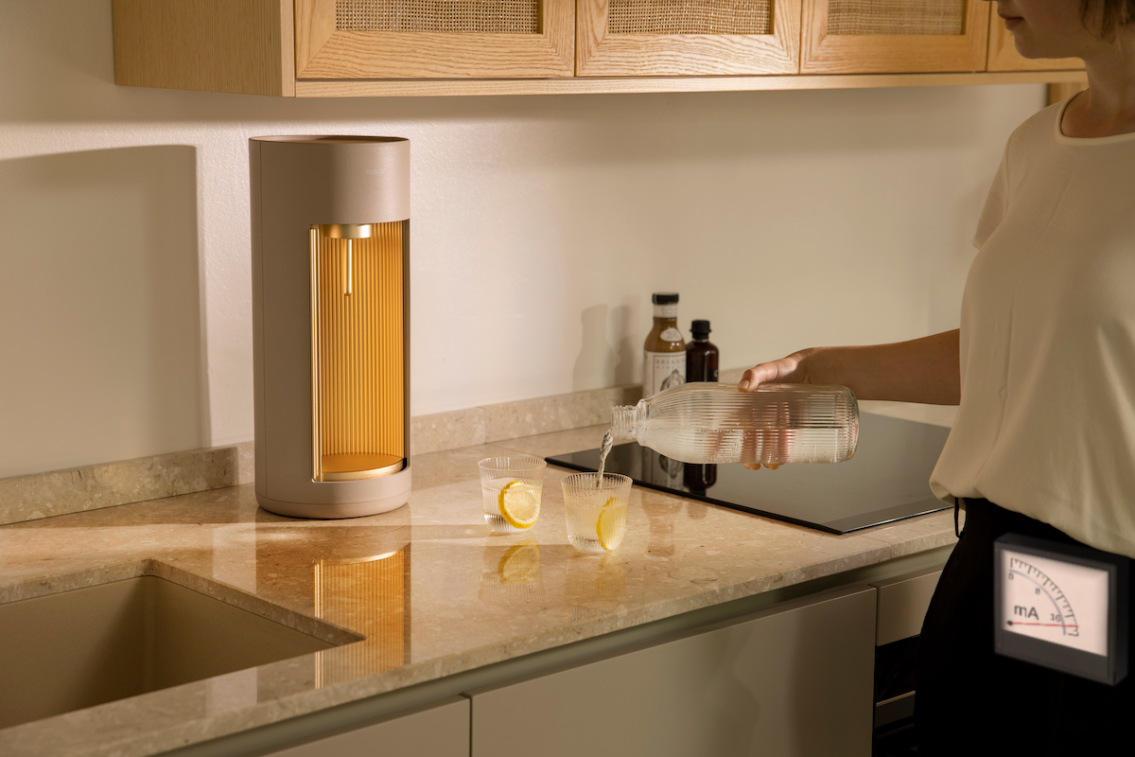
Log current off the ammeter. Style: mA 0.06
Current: mA 18
